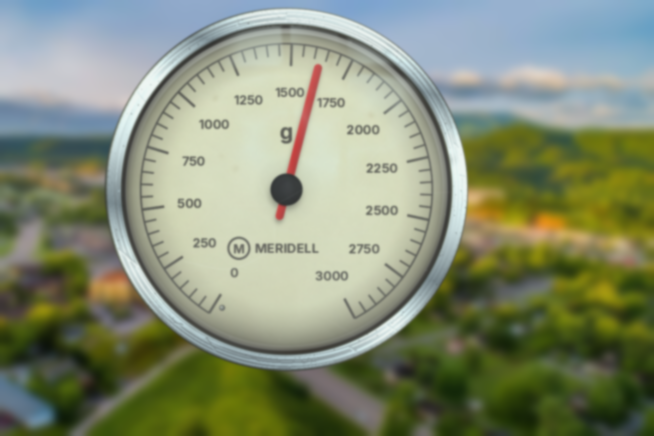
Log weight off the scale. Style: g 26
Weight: g 1625
